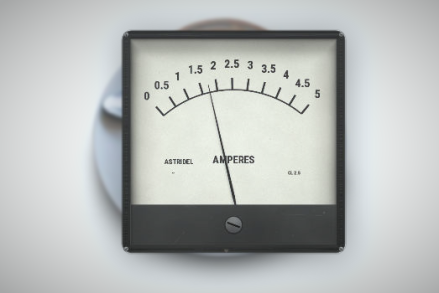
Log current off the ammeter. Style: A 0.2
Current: A 1.75
